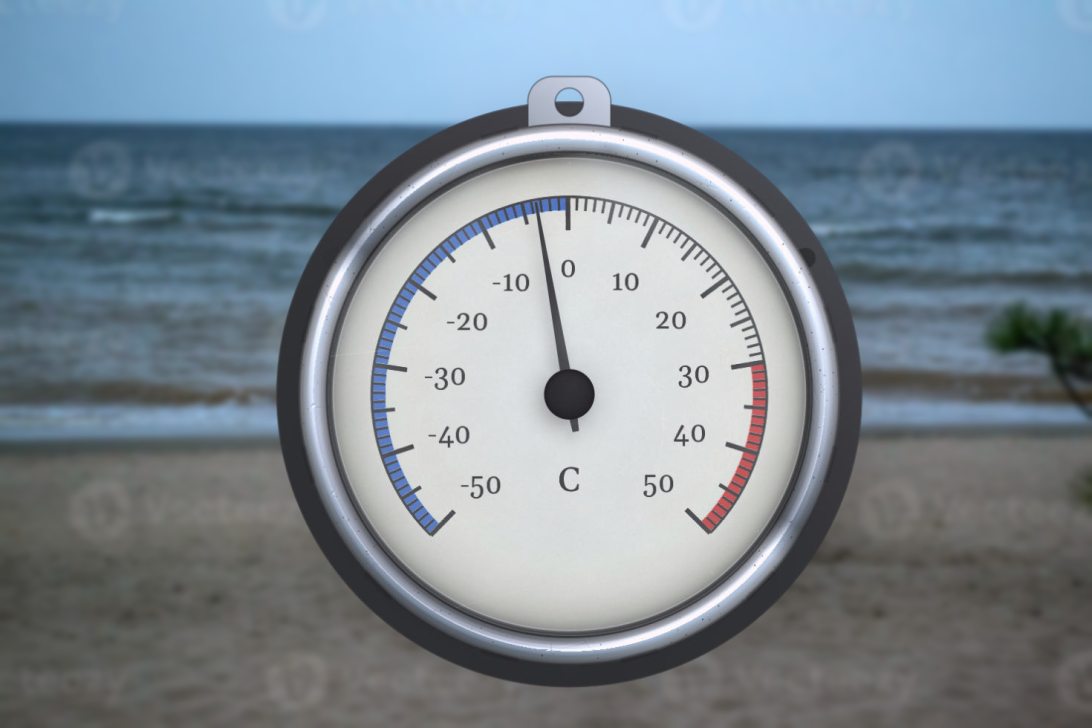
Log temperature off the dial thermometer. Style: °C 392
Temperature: °C -3.5
